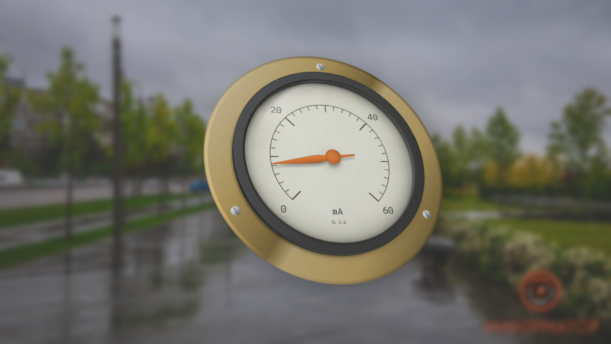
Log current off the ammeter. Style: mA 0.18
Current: mA 8
